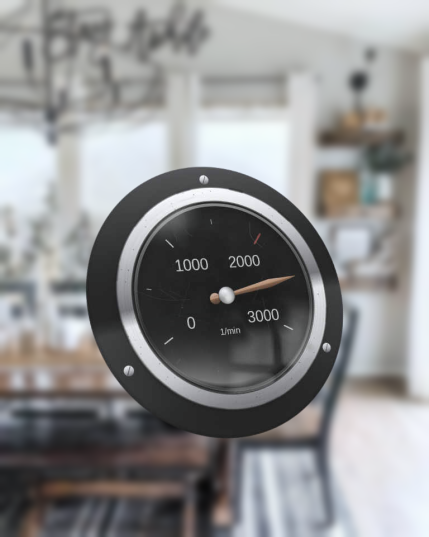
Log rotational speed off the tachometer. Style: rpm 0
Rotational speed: rpm 2500
